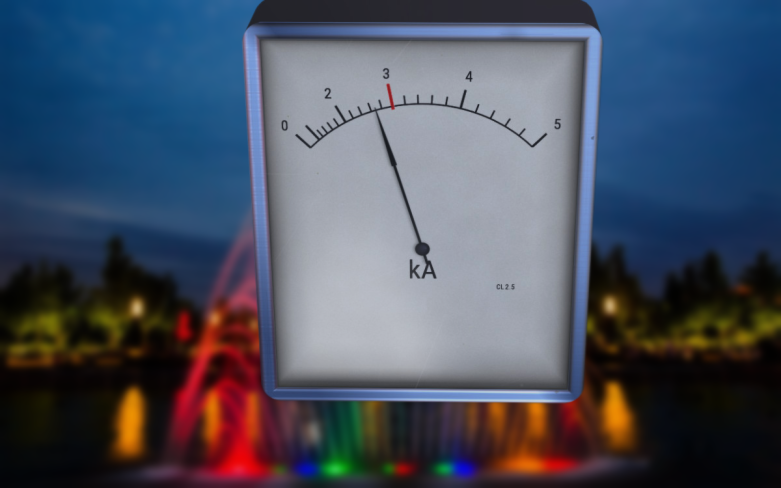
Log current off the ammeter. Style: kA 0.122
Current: kA 2.7
